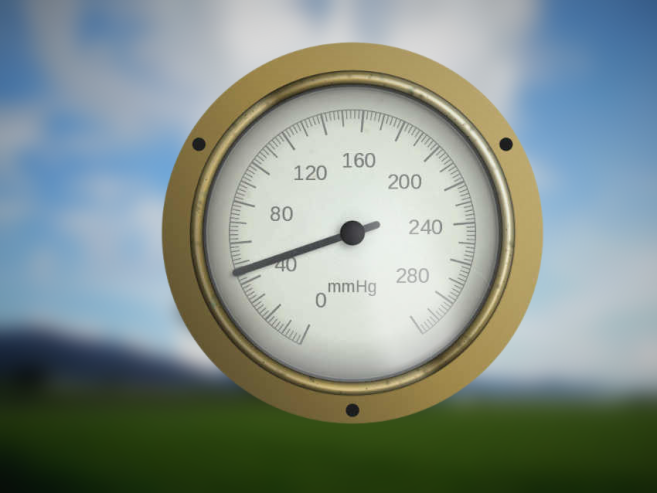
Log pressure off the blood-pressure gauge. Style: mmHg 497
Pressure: mmHg 46
